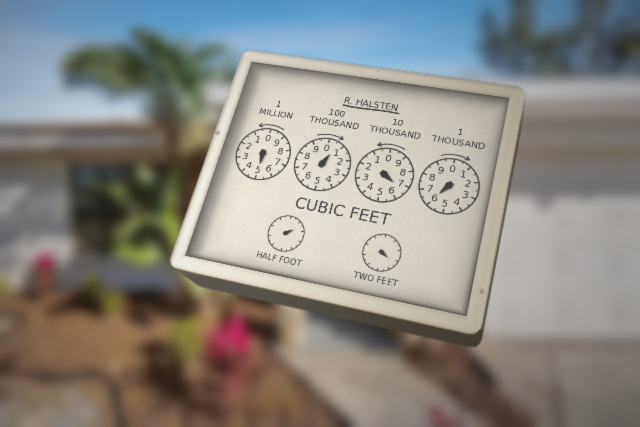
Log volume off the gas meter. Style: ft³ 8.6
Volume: ft³ 506600
